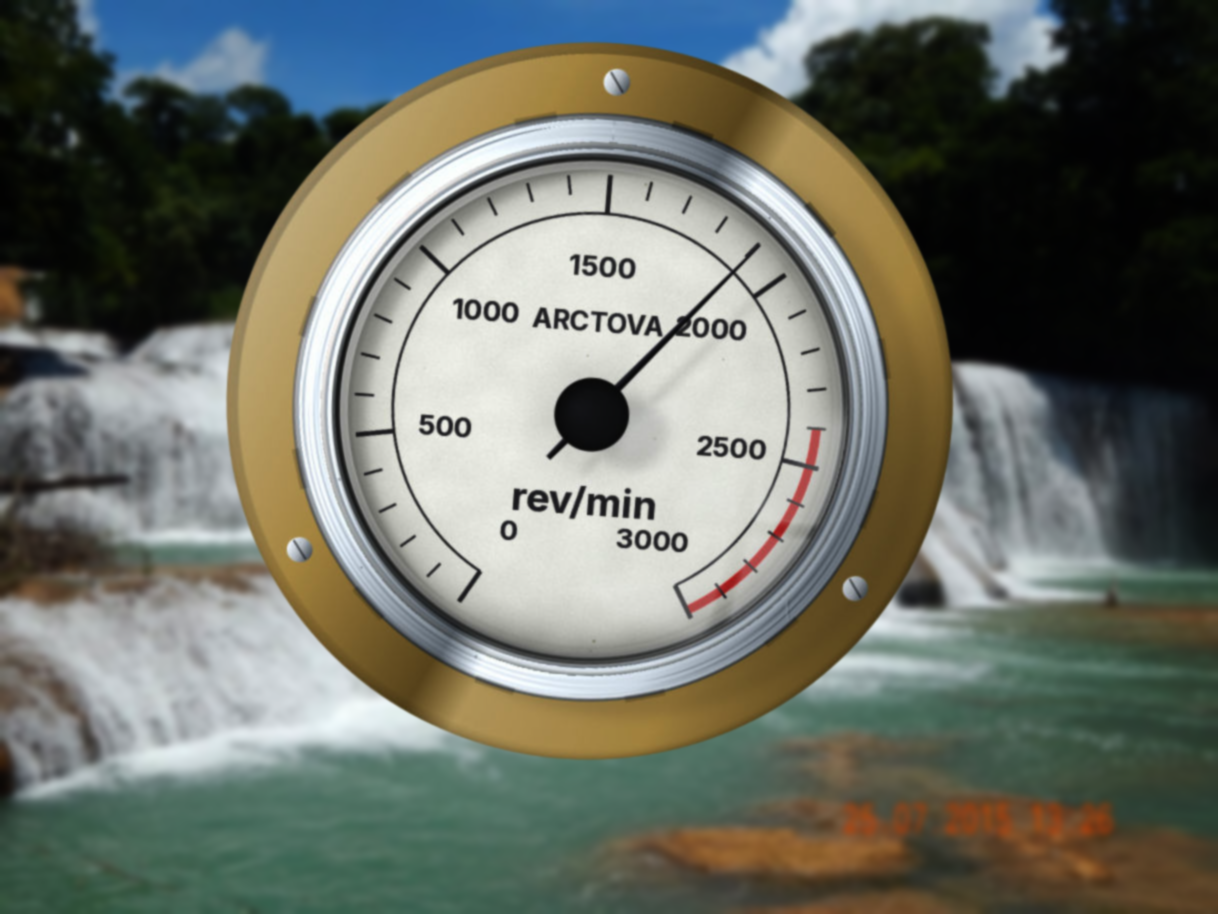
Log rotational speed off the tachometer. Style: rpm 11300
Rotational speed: rpm 1900
